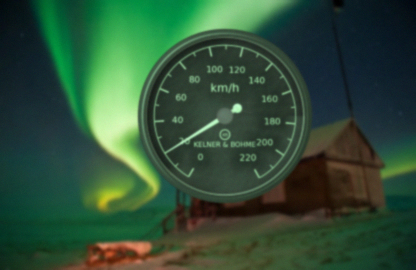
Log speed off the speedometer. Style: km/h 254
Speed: km/h 20
